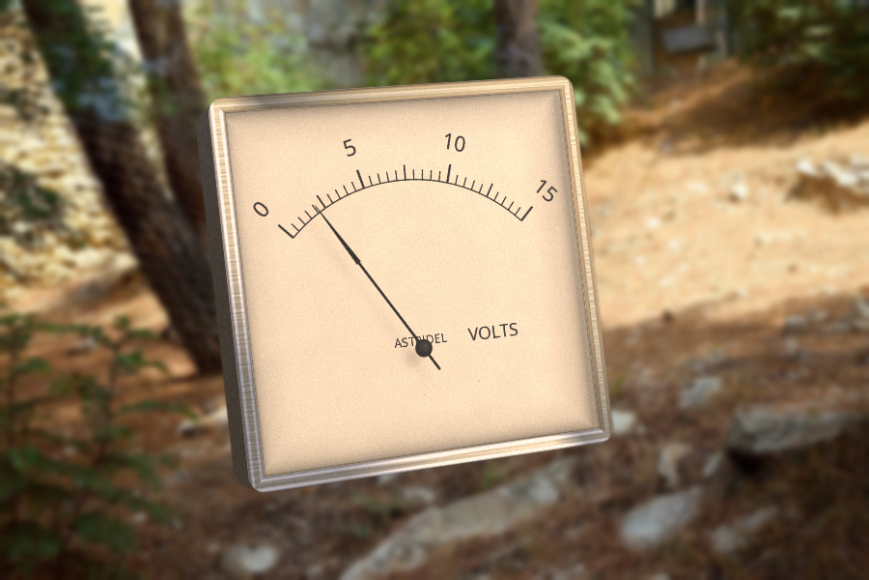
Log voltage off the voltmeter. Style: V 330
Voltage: V 2
